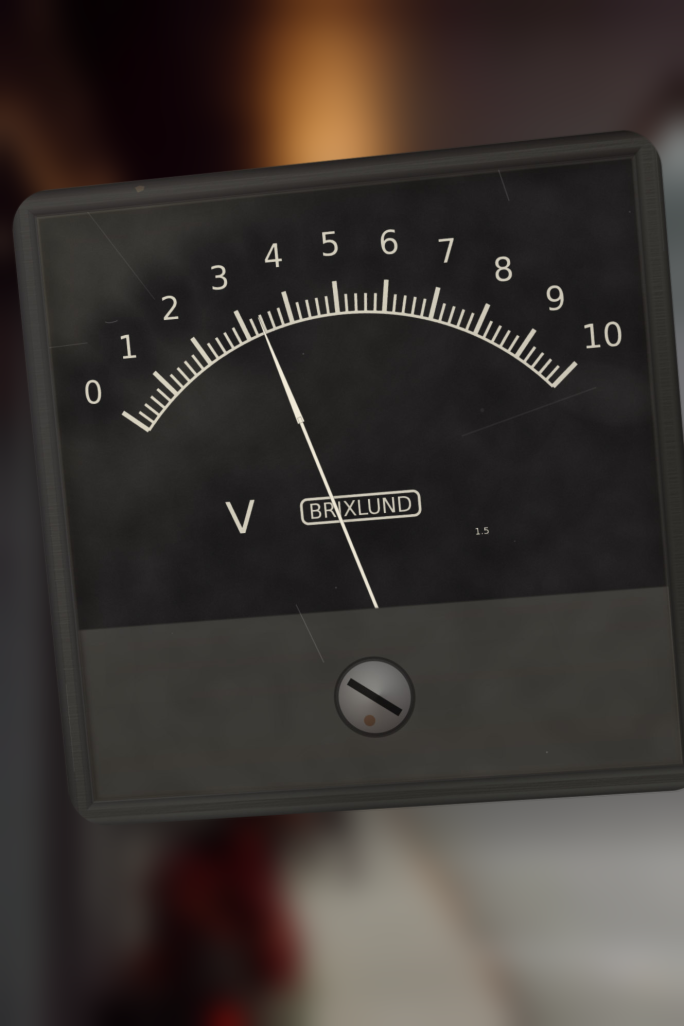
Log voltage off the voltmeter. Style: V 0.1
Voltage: V 3.4
